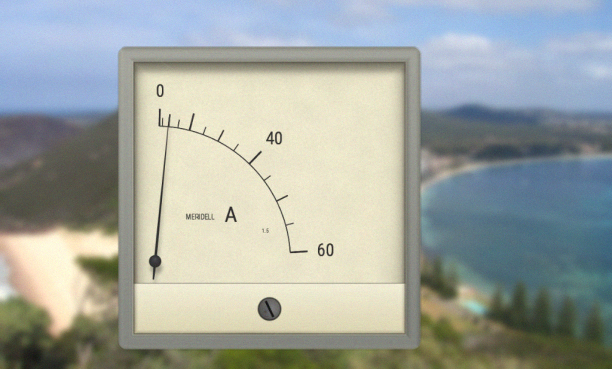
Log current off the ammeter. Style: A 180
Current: A 10
